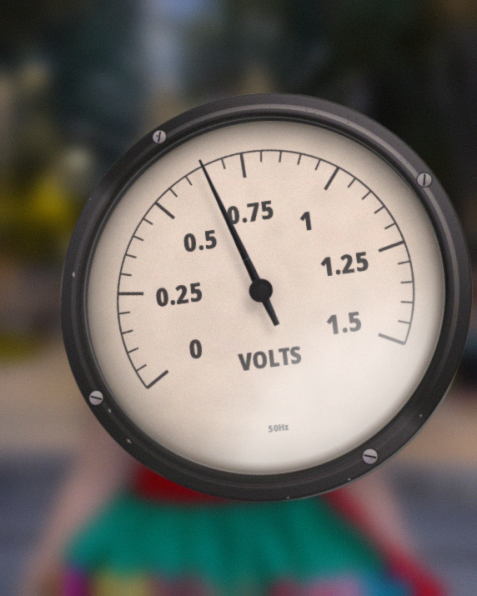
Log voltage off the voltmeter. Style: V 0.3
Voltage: V 0.65
